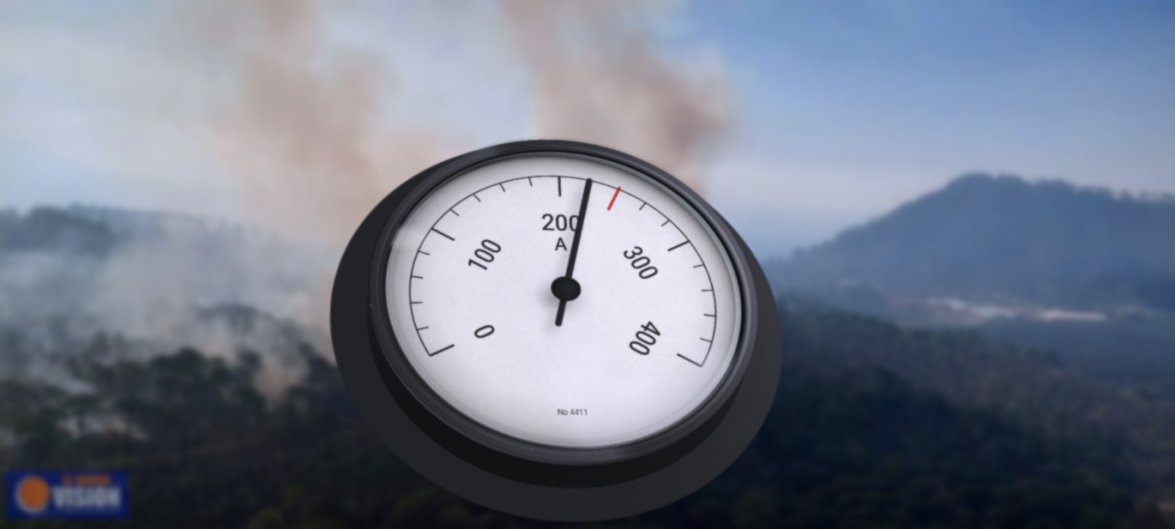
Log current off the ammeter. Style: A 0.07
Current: A 220
